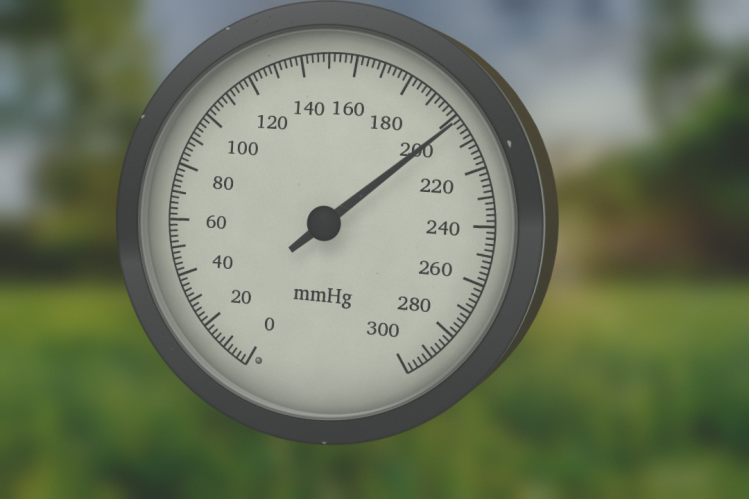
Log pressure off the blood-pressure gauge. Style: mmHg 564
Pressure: mmHg 202
